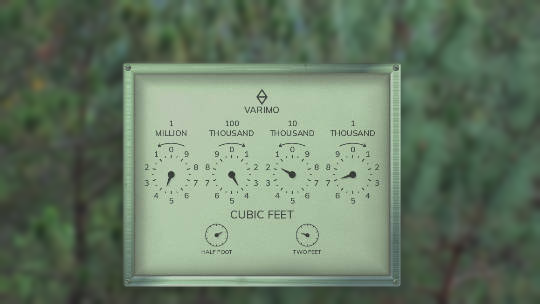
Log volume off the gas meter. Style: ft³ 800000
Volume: ft³ 441700
